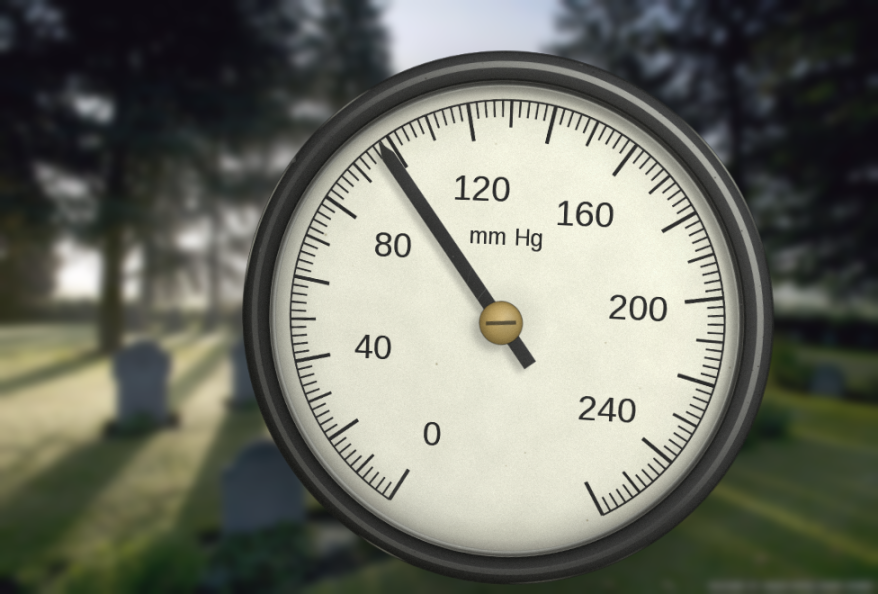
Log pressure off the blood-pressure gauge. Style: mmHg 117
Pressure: mmHg 98
